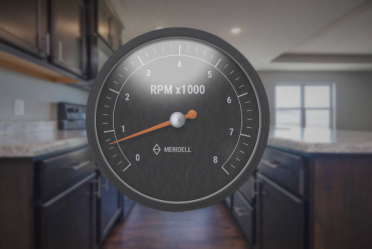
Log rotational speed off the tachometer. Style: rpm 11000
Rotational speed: rpm 700
